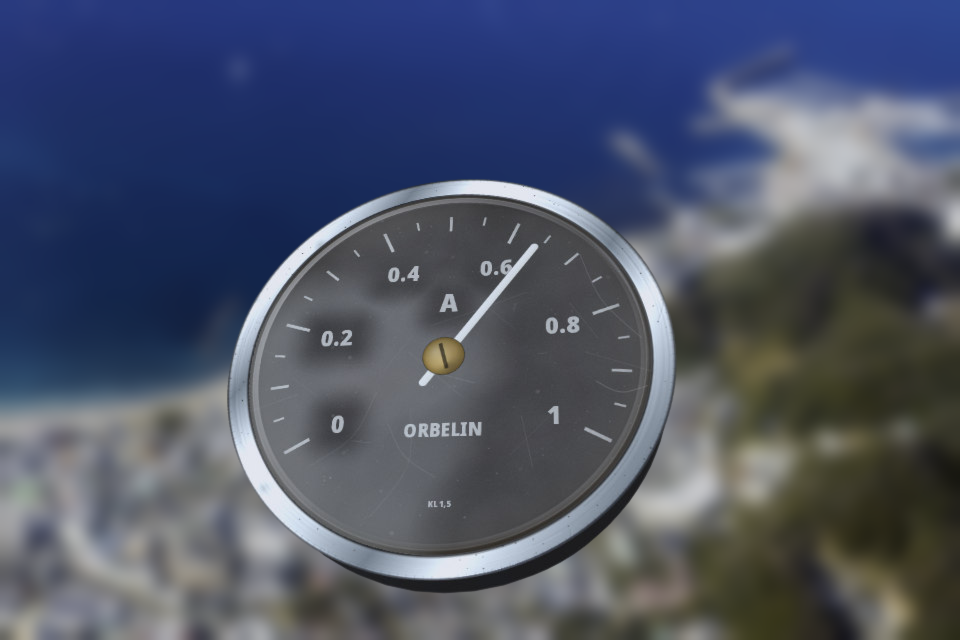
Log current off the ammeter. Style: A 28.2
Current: A 0.65
